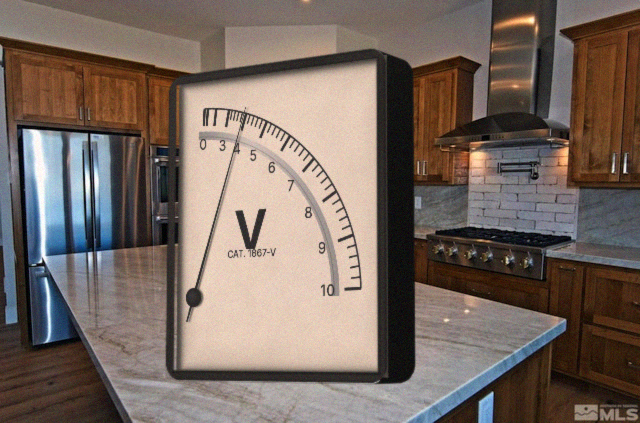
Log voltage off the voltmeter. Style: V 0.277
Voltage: V 4
